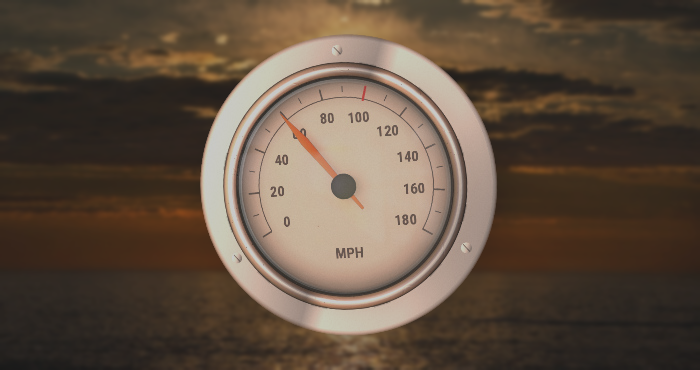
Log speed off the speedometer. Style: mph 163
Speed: mph 60
